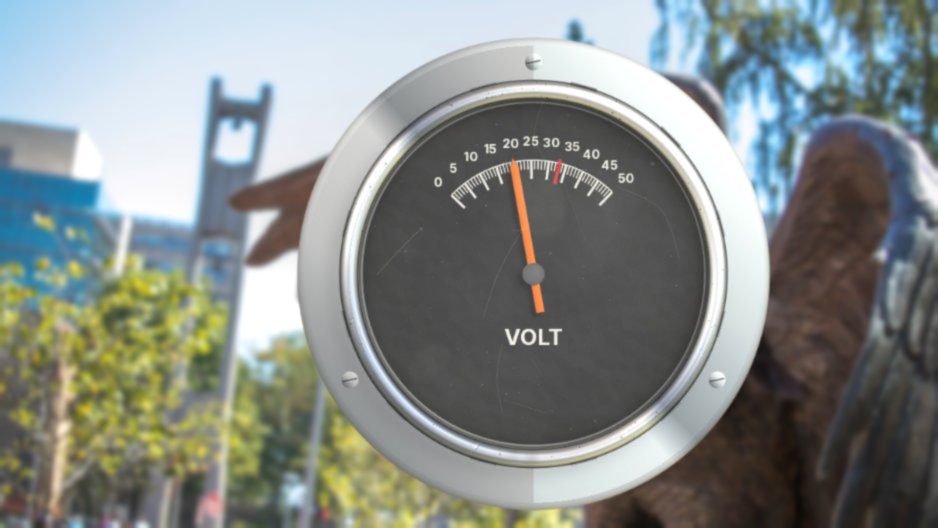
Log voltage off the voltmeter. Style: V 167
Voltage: V 20
